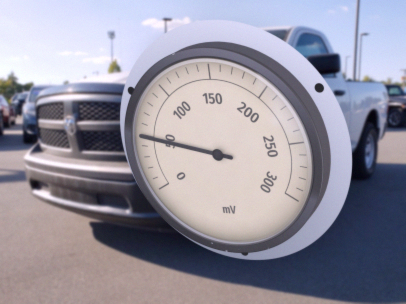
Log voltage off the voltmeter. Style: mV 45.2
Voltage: mV 50
